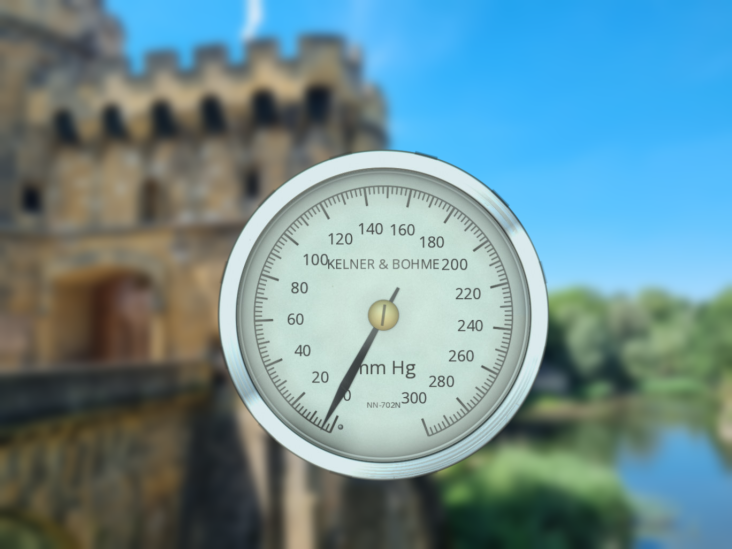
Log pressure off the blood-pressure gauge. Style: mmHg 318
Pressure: mmHg 4
